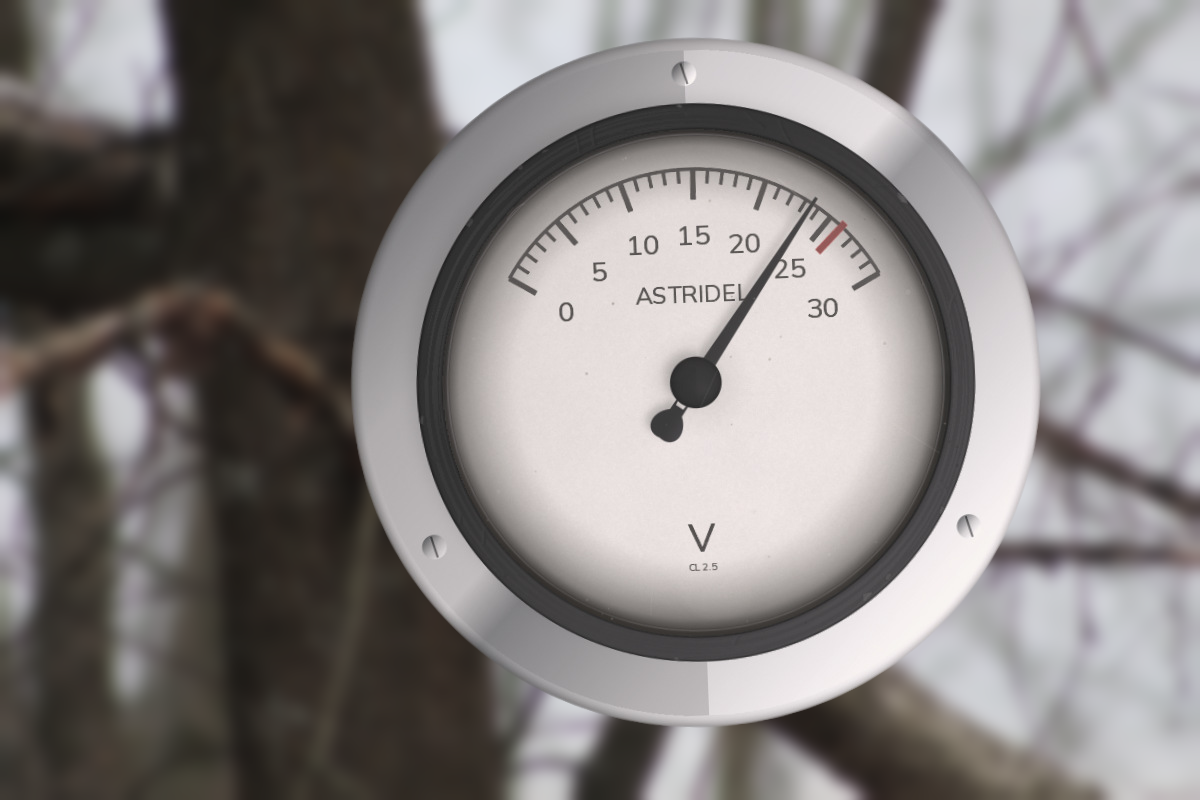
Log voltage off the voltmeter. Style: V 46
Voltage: V 23.5
